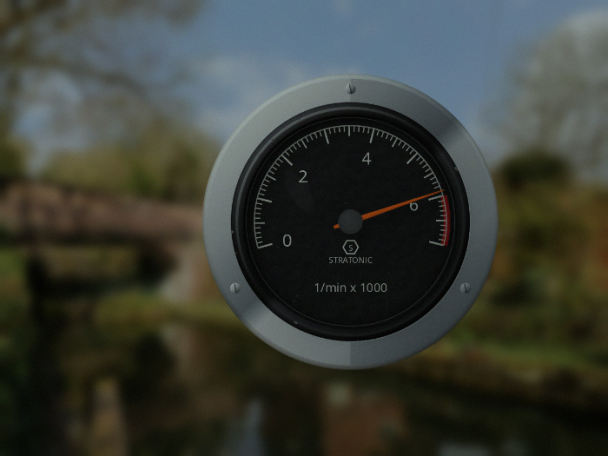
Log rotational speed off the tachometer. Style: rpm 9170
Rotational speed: rpm 5900
